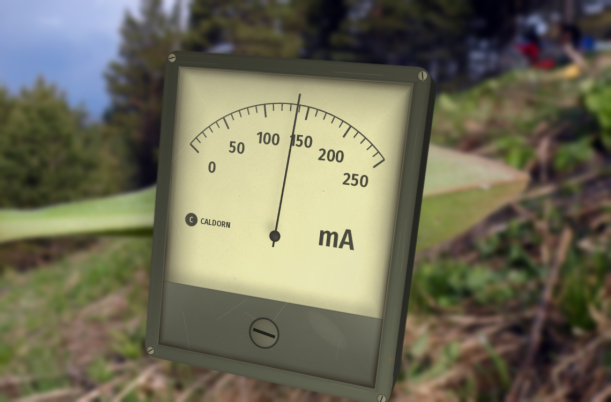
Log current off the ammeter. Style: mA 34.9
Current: mA 140
